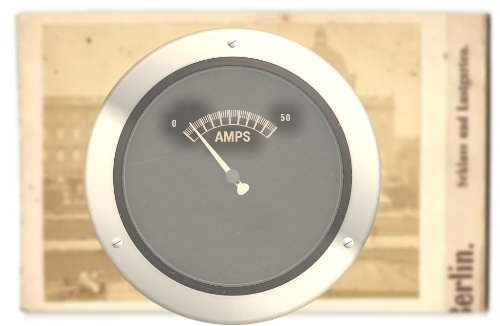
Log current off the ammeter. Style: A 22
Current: A 5
